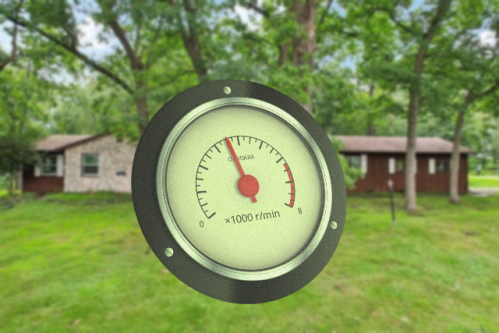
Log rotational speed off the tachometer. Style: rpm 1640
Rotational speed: rpm 3500
